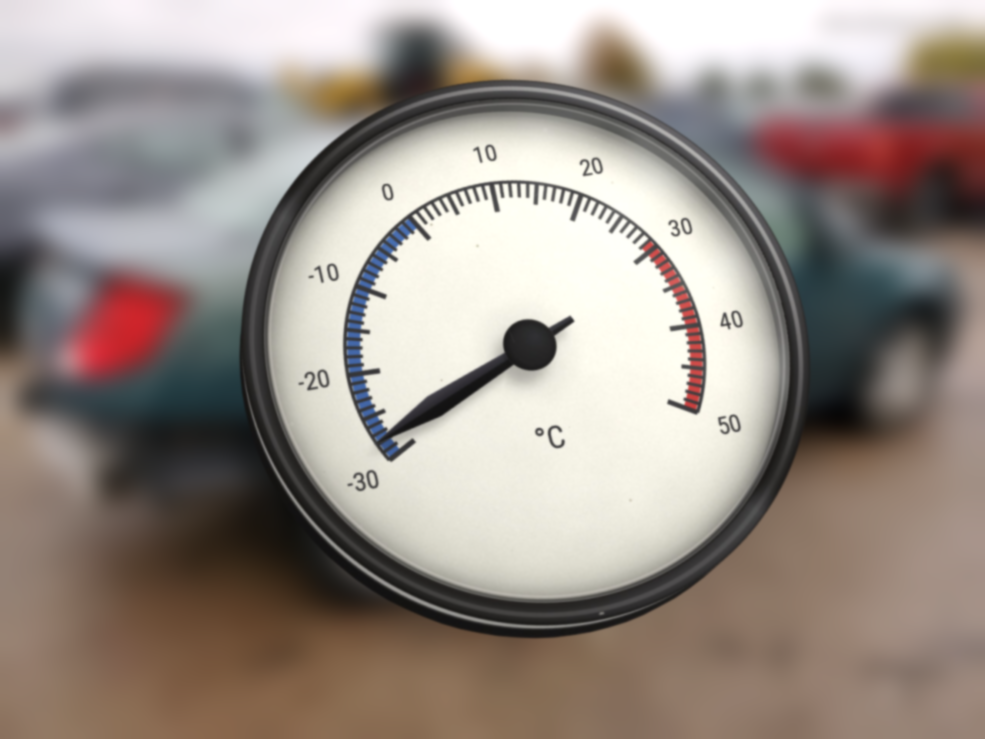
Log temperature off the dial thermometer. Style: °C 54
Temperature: °C -28
